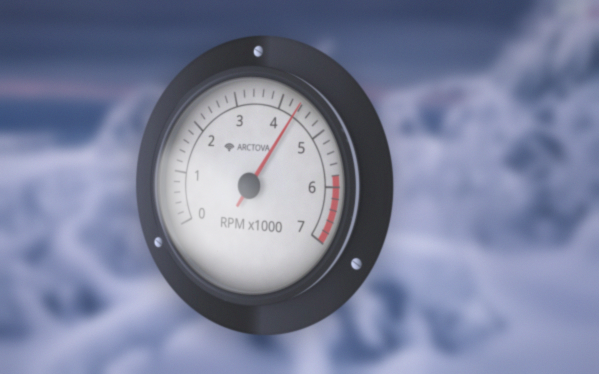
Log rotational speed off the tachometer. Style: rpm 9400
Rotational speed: rpm 4400
